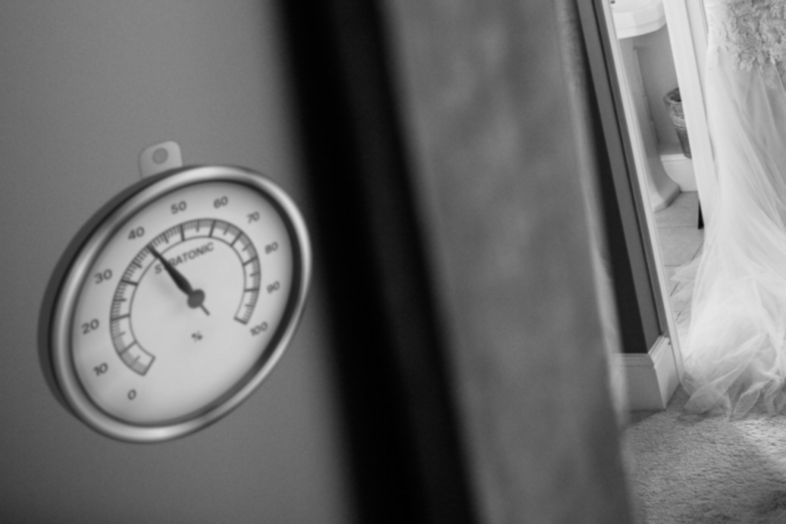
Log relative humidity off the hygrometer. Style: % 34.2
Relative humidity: % 40
